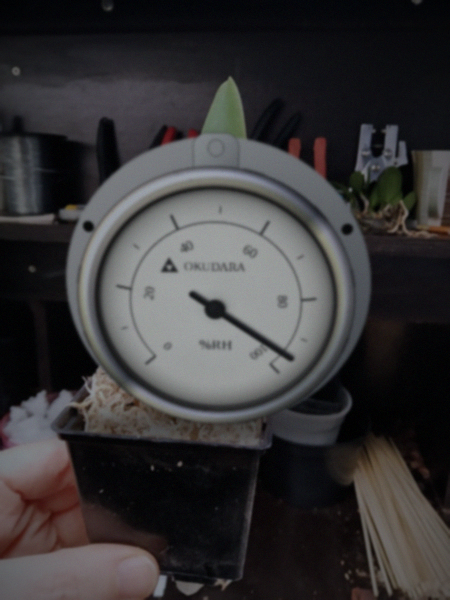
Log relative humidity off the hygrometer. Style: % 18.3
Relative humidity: % 95
